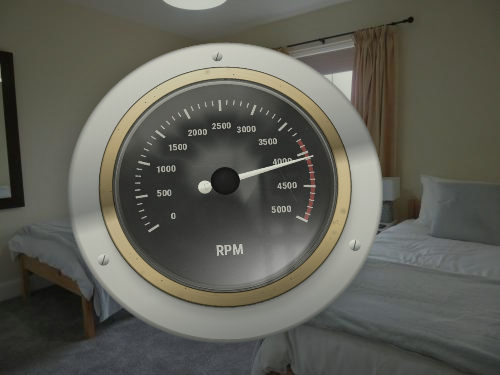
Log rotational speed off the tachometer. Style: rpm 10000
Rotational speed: rpm 4100
